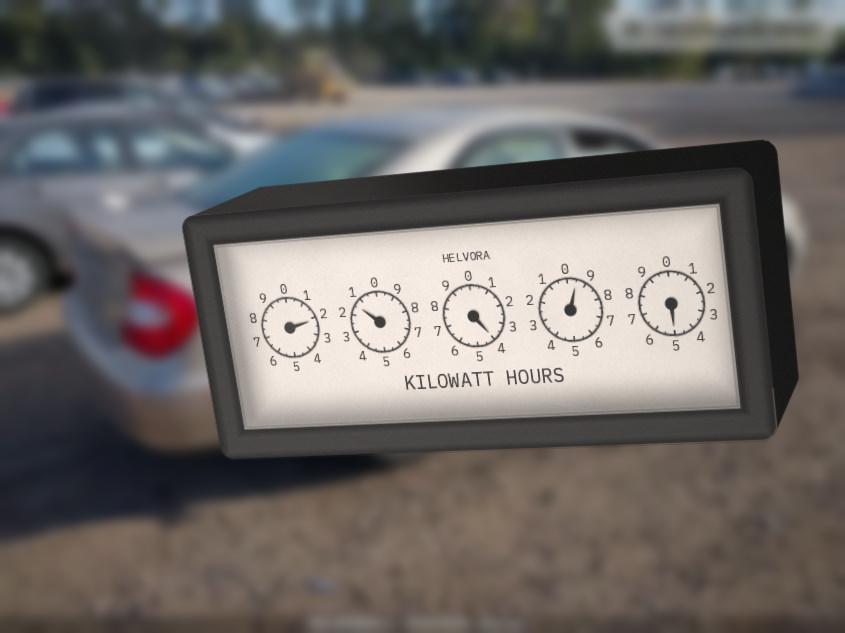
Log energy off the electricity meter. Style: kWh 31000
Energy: kWh 21395
